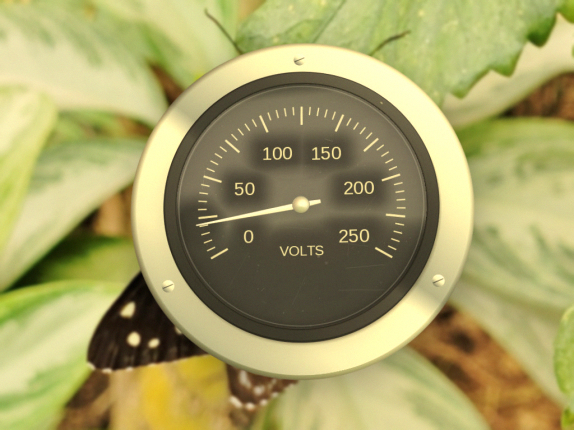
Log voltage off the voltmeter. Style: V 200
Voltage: V 20
